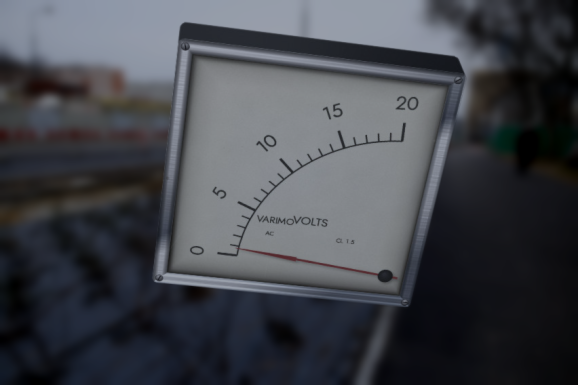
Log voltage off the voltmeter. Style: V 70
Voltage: V 1
